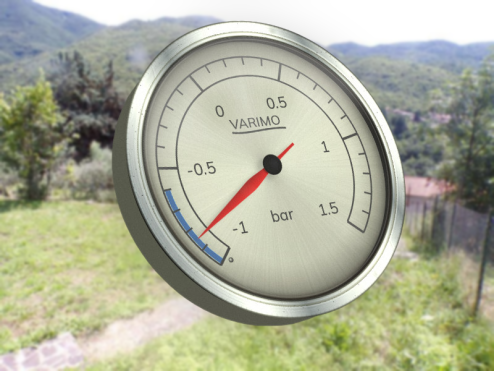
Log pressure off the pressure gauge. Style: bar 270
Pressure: bar -0.85
